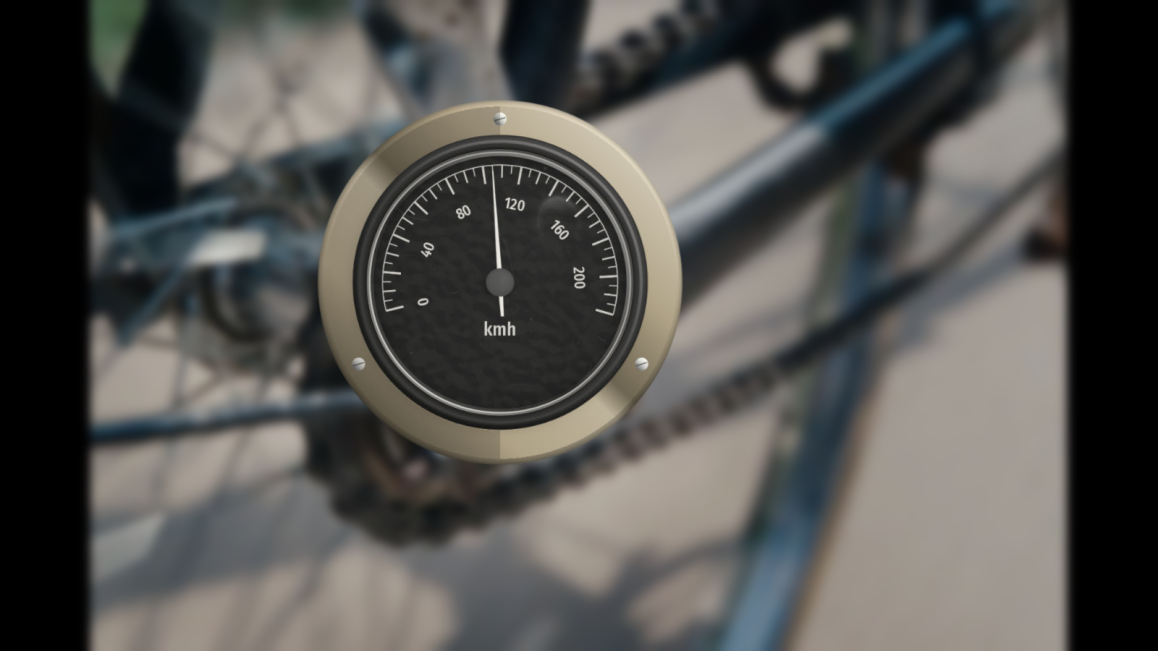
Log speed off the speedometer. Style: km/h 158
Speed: km/h 105
